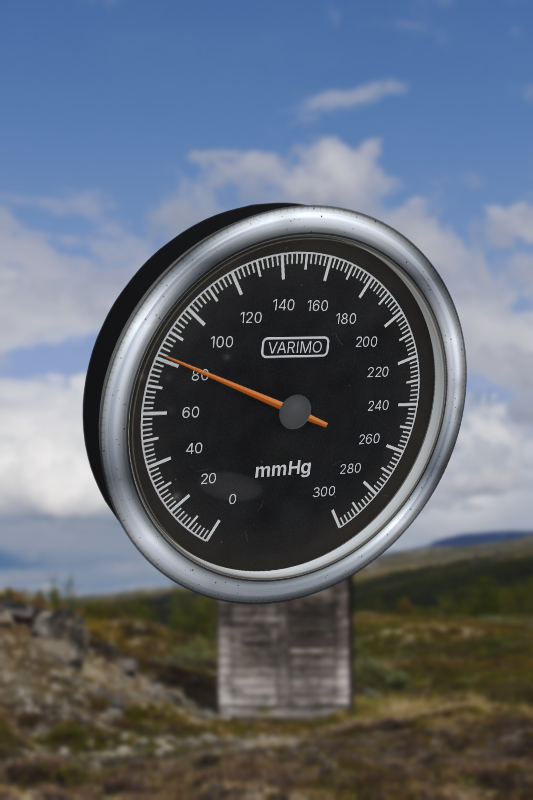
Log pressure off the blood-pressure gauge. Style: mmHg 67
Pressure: mmHg 82
